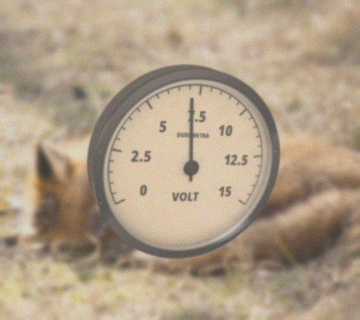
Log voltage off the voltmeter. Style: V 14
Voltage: V 7
